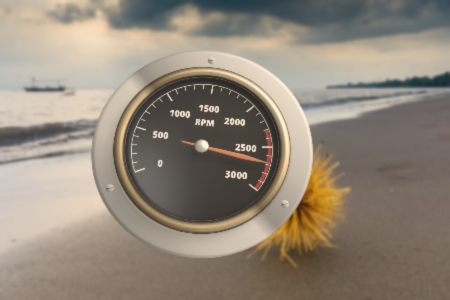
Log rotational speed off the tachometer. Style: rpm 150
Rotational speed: rpm 2700
